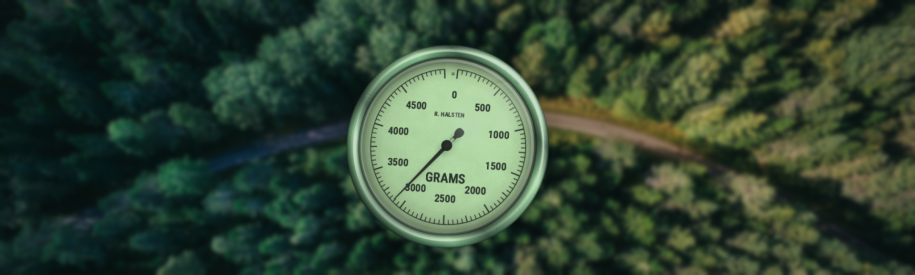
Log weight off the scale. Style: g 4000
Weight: g 3100
